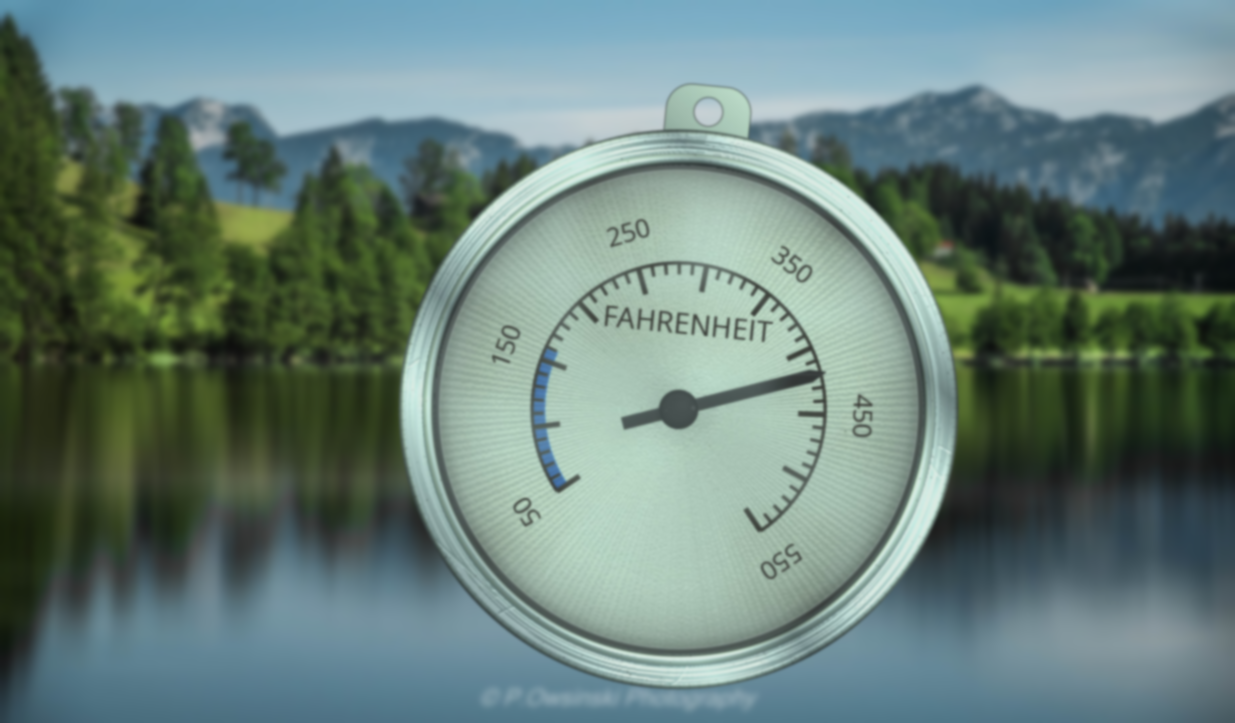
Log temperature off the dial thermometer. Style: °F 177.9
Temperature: °F 420
